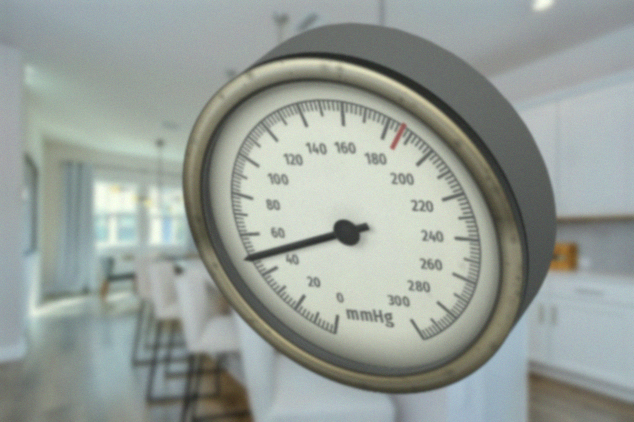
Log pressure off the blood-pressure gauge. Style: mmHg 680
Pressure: mmHg 50
